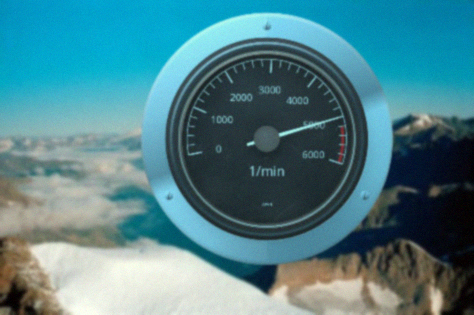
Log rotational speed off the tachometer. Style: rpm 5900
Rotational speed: rpm 5000
